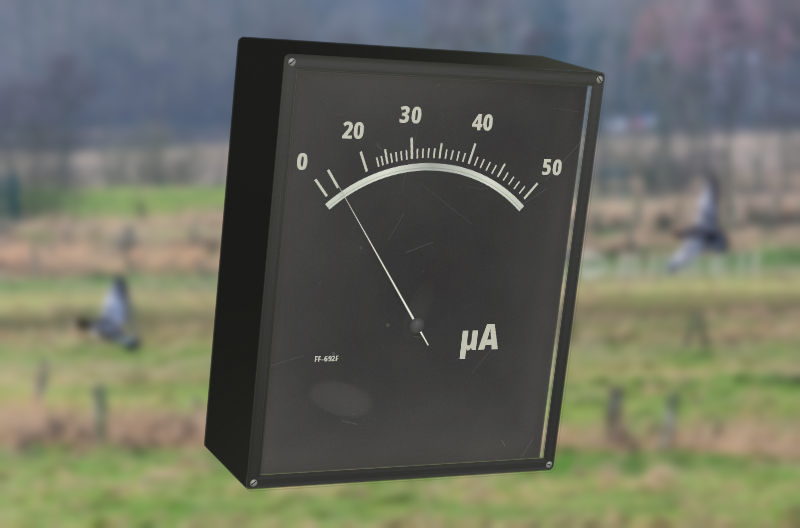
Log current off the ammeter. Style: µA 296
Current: µA 10
